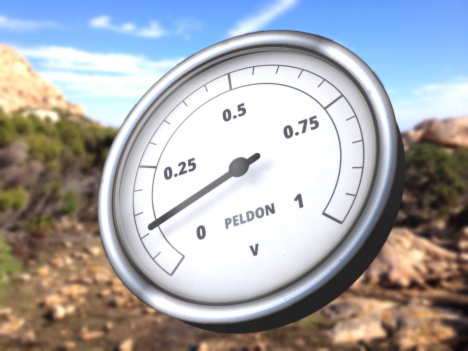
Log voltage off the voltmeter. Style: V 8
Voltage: V 0.1
